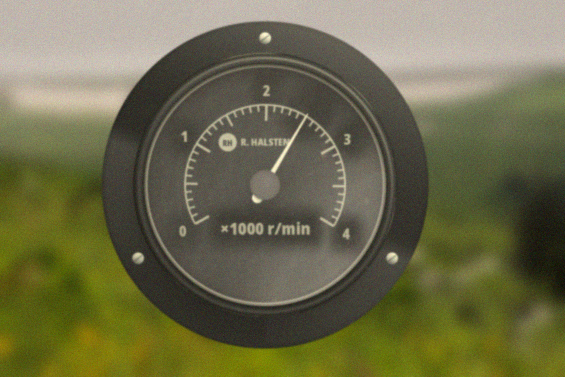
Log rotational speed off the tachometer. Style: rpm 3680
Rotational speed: rpm 2500
